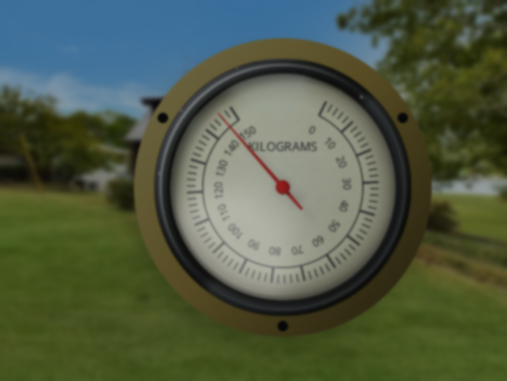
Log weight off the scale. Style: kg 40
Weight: kg 146
